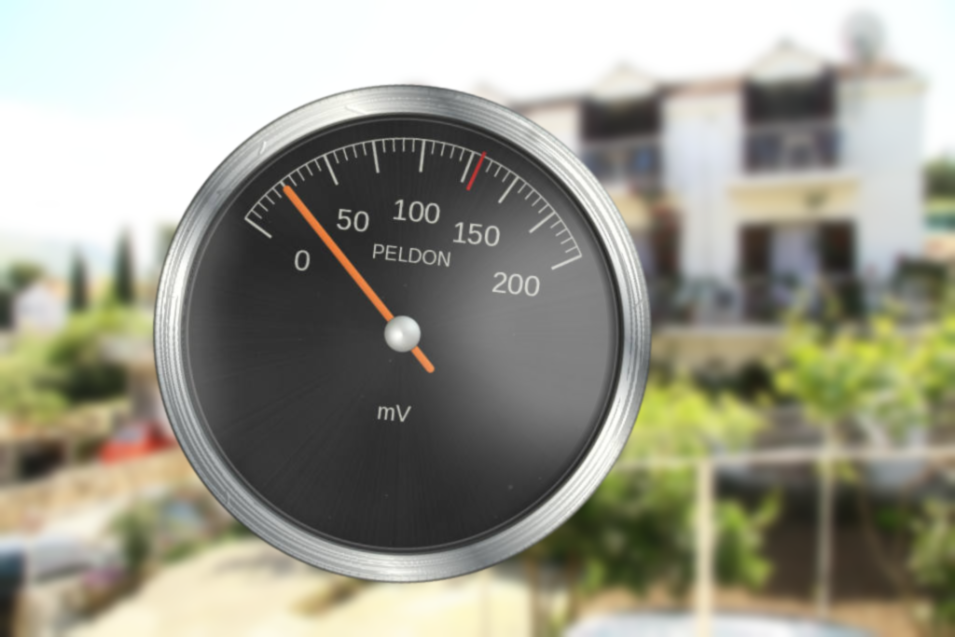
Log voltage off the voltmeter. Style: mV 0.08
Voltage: mV 25
